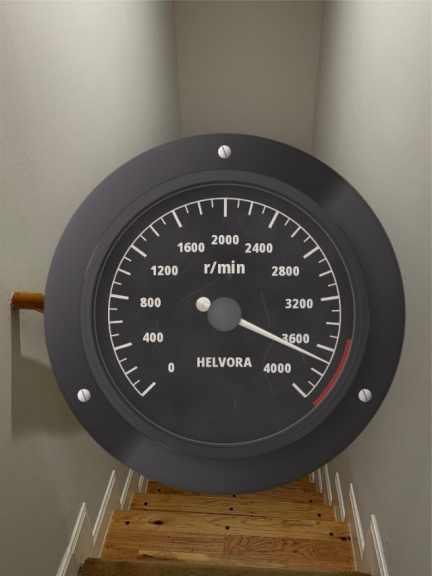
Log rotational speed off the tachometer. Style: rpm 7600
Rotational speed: rpm 3700
